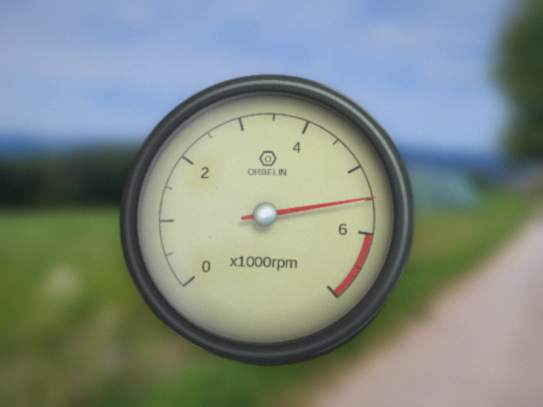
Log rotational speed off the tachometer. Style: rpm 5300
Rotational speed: rpm 5500
